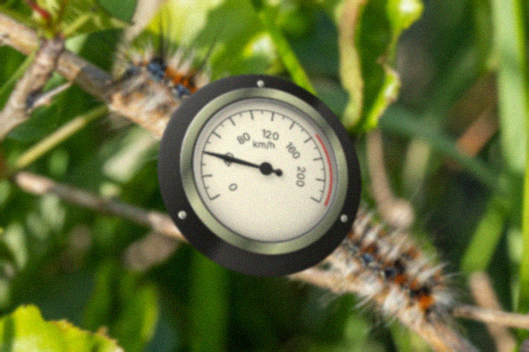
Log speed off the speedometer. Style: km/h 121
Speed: km/h 40
